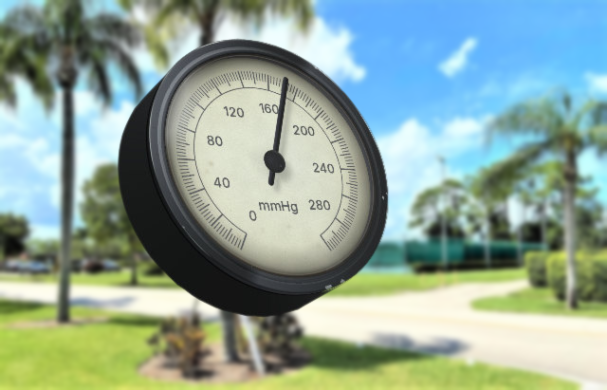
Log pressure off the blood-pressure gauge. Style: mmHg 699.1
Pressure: mmHg 170
